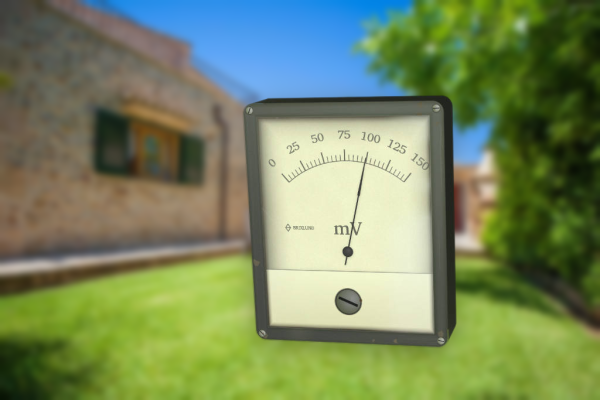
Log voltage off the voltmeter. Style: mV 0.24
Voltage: mV 100
